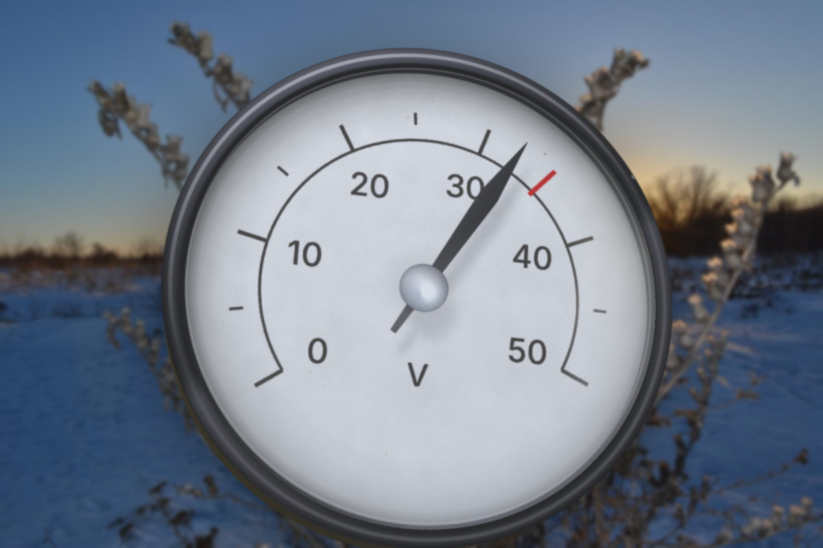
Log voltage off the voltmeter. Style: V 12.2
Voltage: V 32.5
